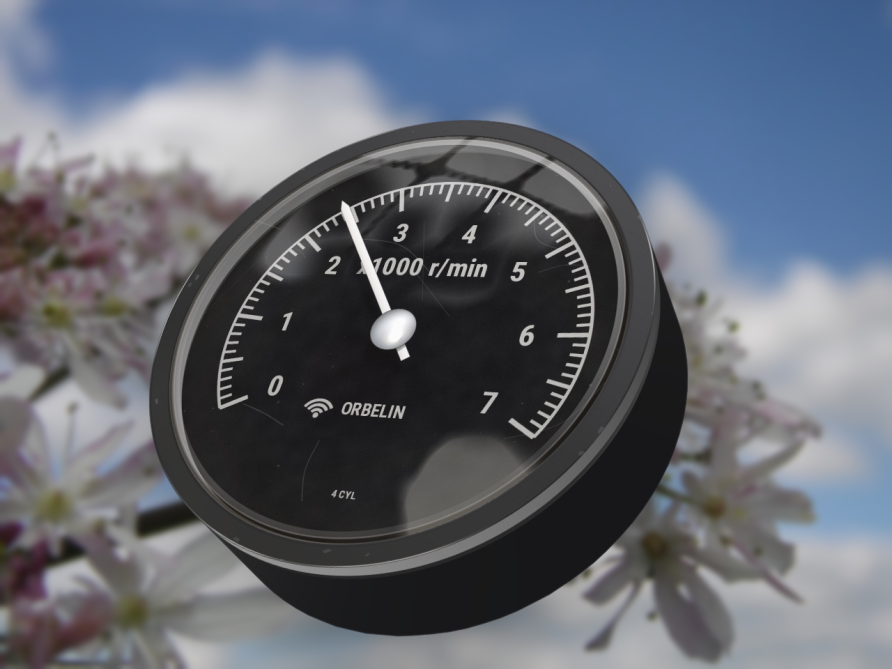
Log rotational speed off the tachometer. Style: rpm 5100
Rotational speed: rpm 2450
